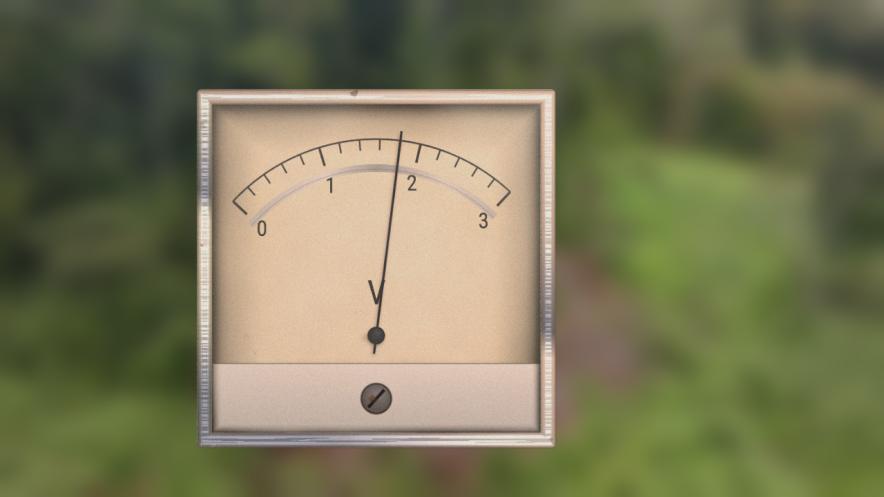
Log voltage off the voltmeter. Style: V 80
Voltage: V 1.8
